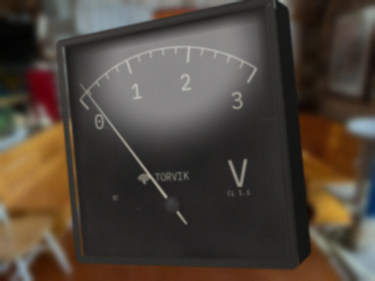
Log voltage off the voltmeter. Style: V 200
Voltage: V 0.2
